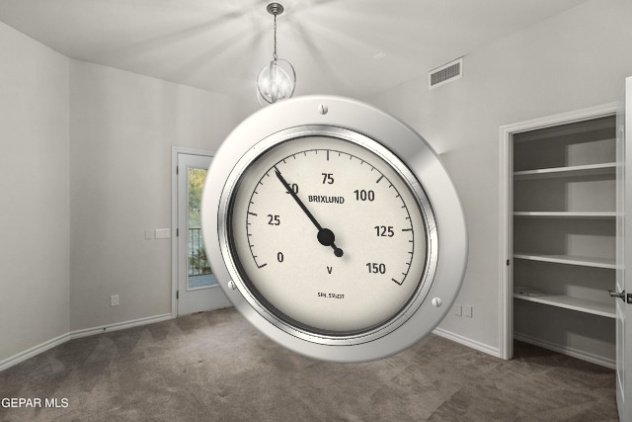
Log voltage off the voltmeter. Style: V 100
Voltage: V 50
